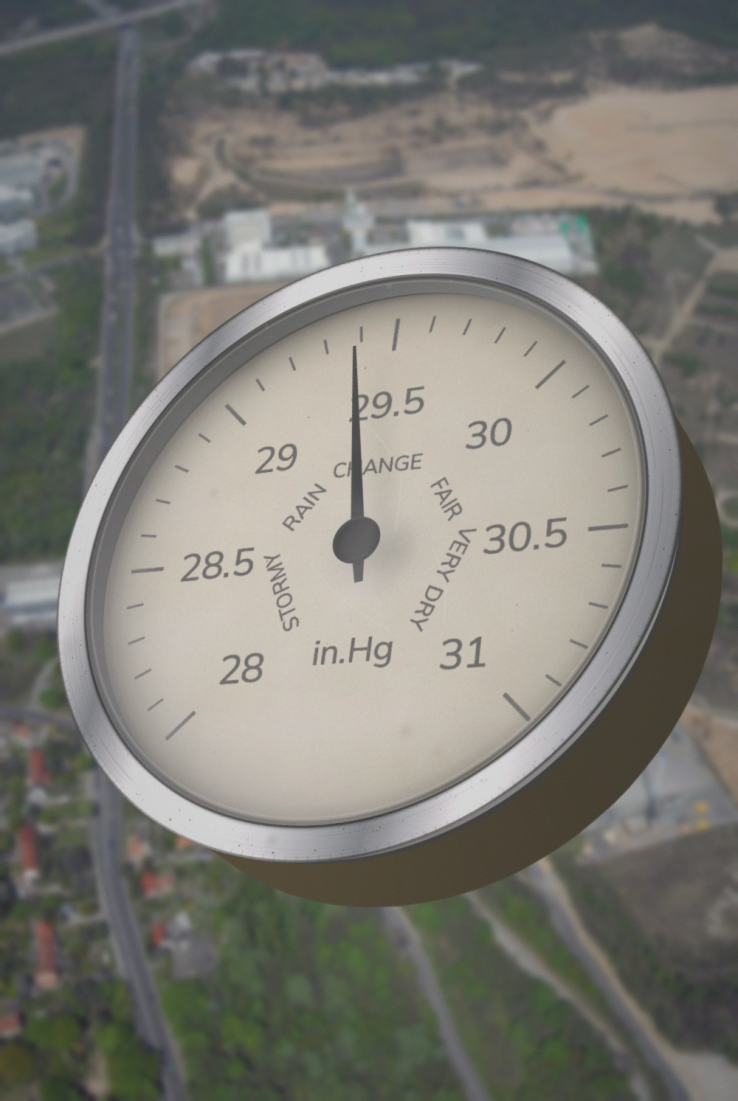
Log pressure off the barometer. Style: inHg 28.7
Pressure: inHg 29.4
